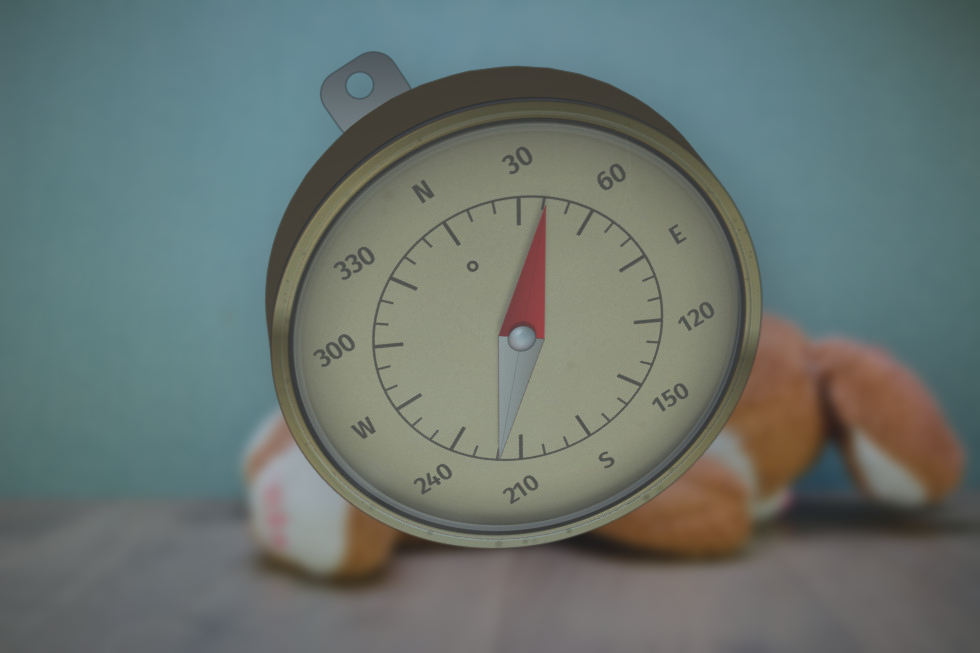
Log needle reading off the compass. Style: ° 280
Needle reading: ° 40
